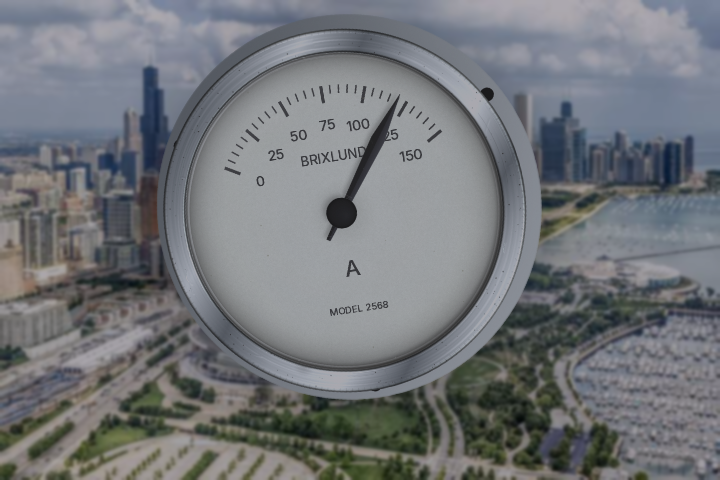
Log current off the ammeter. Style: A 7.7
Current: A 120
